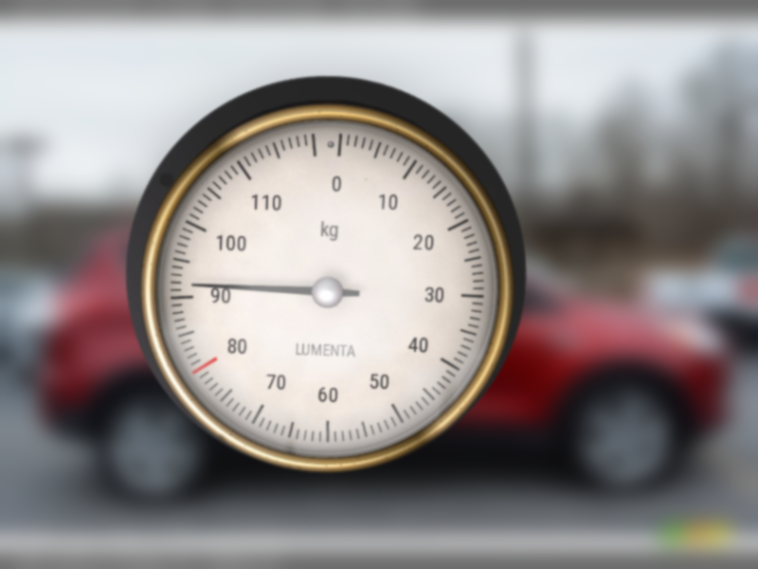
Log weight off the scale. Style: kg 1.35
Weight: kg 92
